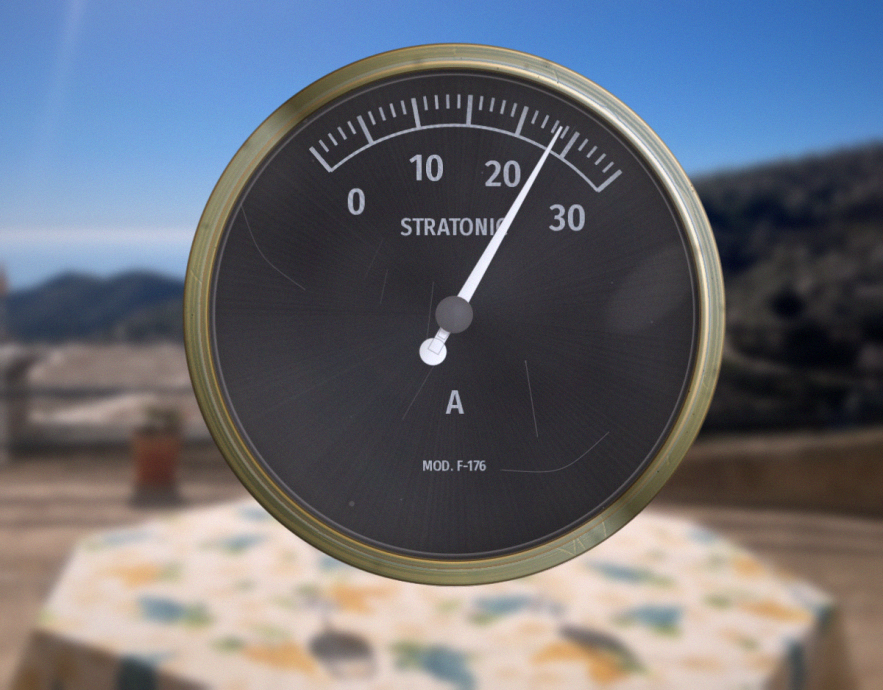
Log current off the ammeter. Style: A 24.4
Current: A 23.5
